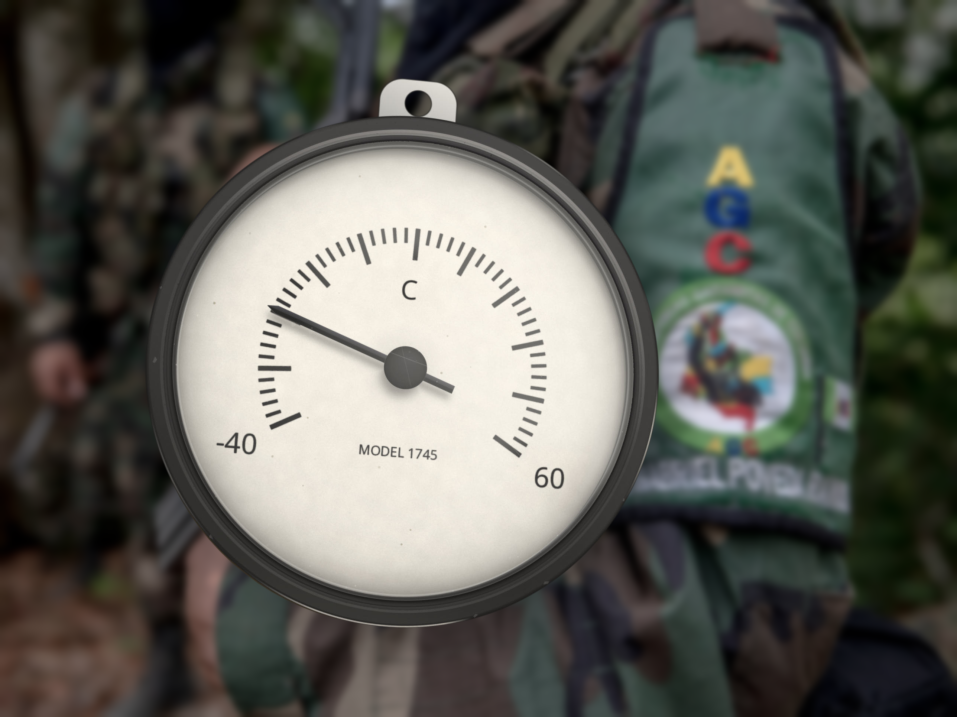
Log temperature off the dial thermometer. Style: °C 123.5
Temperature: °C -20
